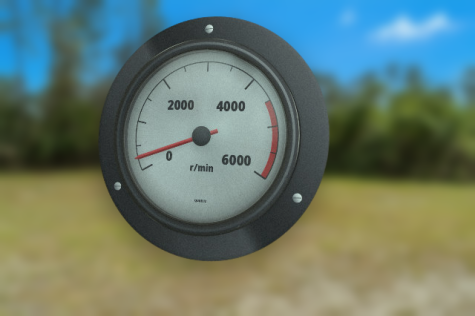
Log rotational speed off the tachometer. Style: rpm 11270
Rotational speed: rpm 250
